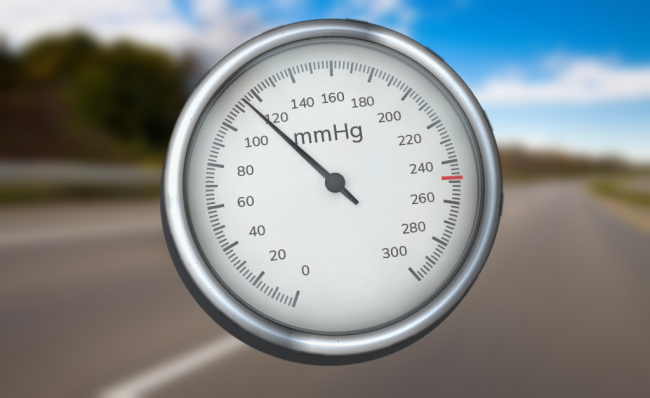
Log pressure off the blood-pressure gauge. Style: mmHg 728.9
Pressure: mmHg 114
